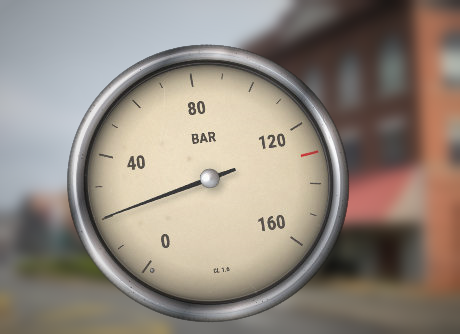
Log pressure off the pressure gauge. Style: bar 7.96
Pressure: bar 20
